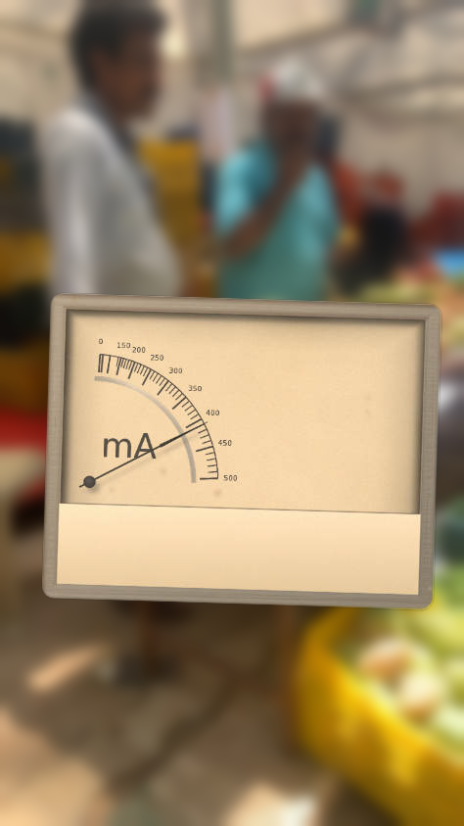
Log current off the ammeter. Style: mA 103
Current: mA 410
